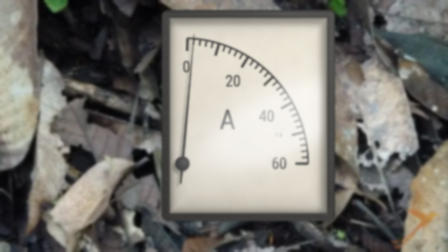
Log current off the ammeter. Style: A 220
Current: A 2
